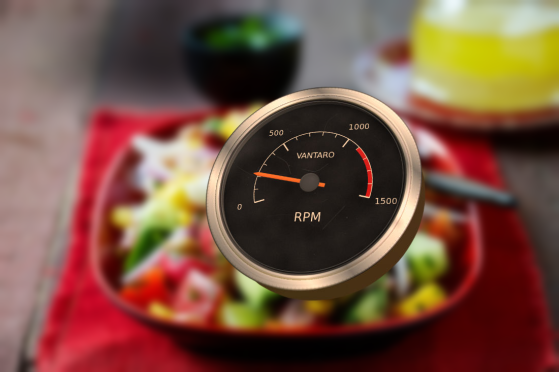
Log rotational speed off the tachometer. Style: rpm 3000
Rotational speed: rpm 200
